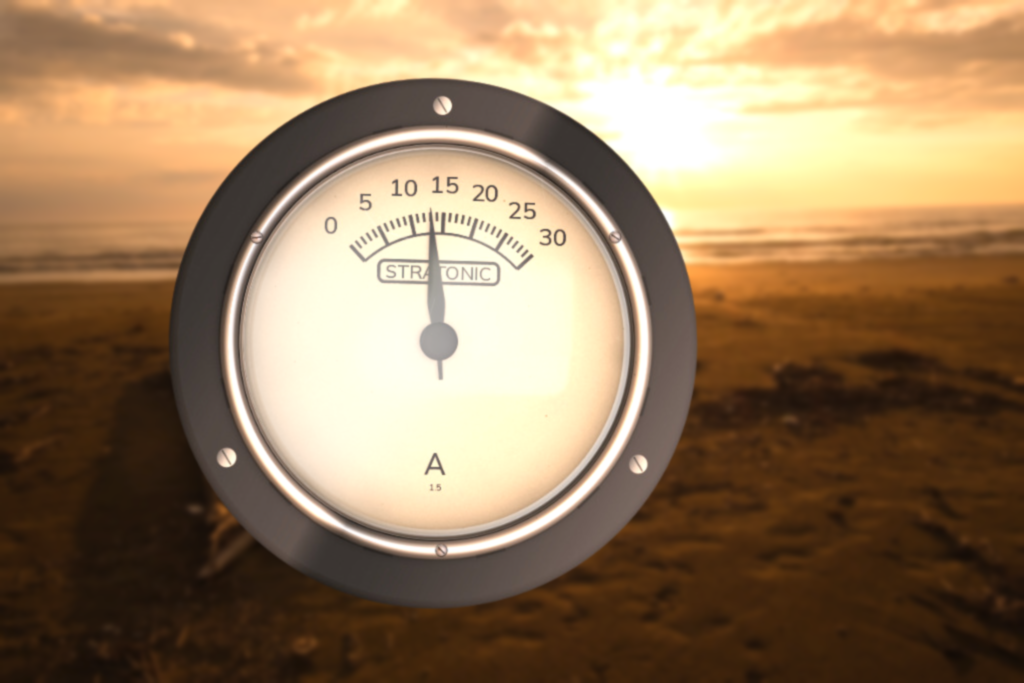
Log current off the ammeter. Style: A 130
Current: A 13
